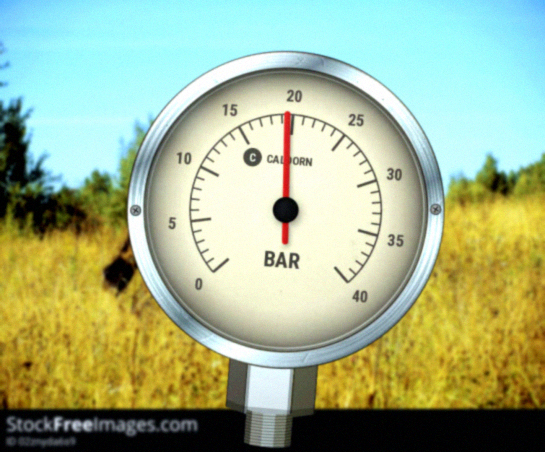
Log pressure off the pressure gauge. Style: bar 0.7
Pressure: bar 19.5
